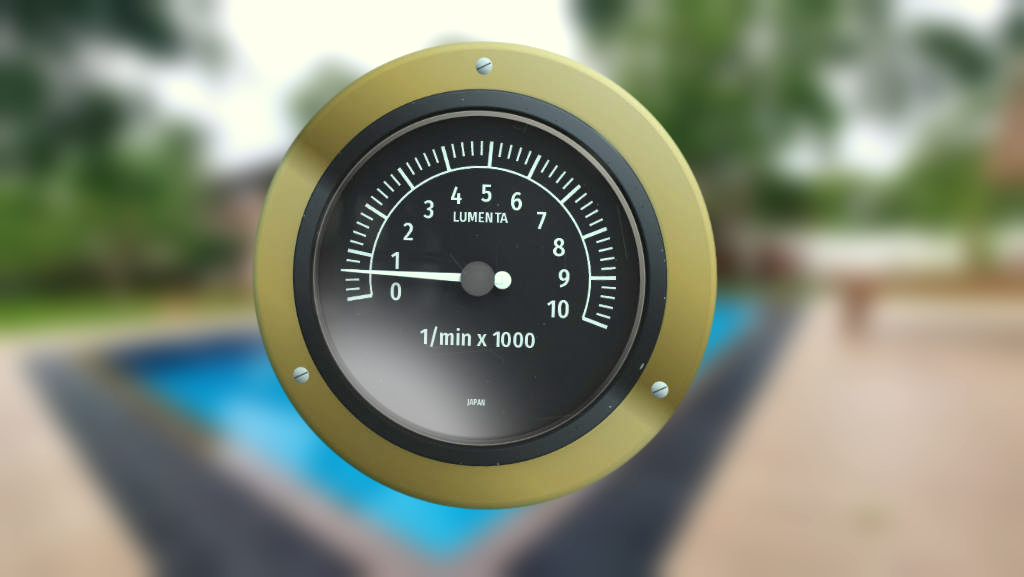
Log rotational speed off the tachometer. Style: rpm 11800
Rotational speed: rpm 600
